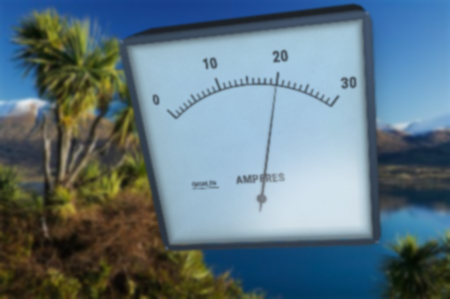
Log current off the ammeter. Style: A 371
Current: A 20
